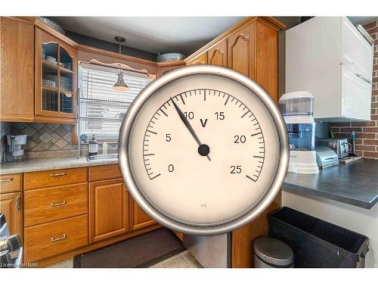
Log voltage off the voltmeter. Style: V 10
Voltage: V 9
